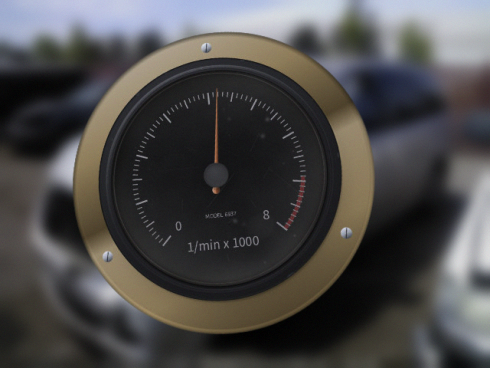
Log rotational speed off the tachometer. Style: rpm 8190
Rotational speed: rpm 4200
